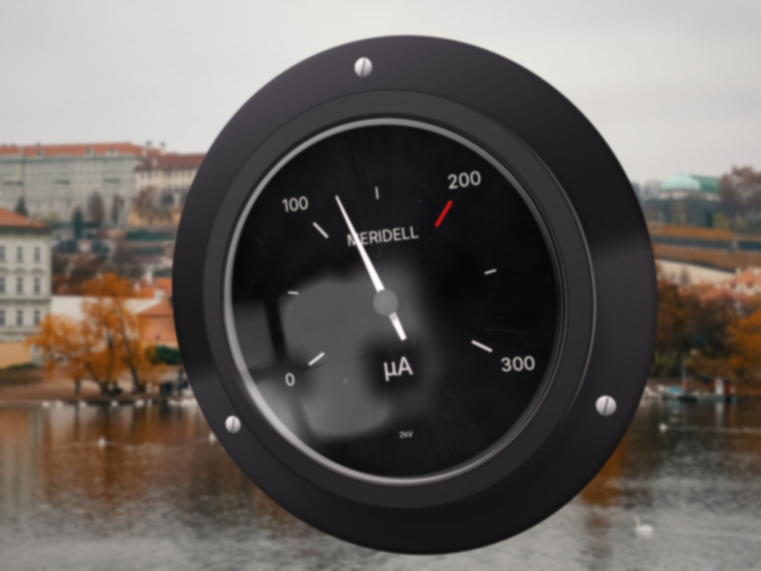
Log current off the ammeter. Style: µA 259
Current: µA 125
